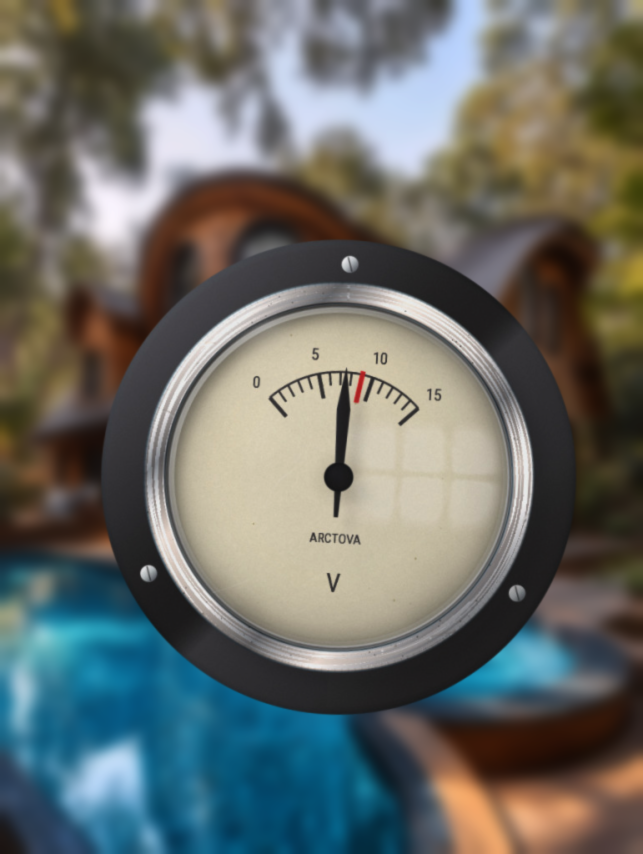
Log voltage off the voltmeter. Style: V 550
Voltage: V 7.5
